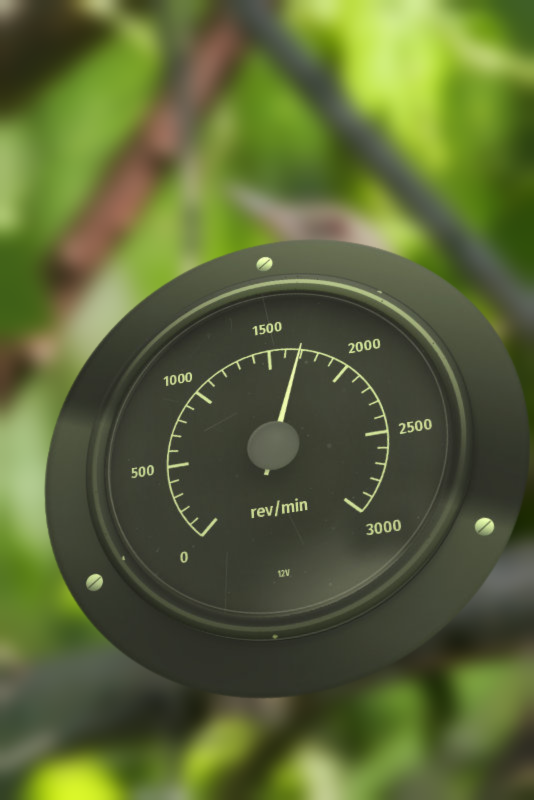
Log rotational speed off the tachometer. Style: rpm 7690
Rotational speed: rpm 1700
